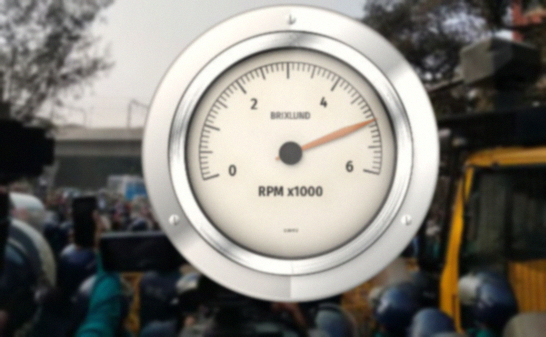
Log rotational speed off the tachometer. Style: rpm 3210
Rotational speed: rpm 5000
